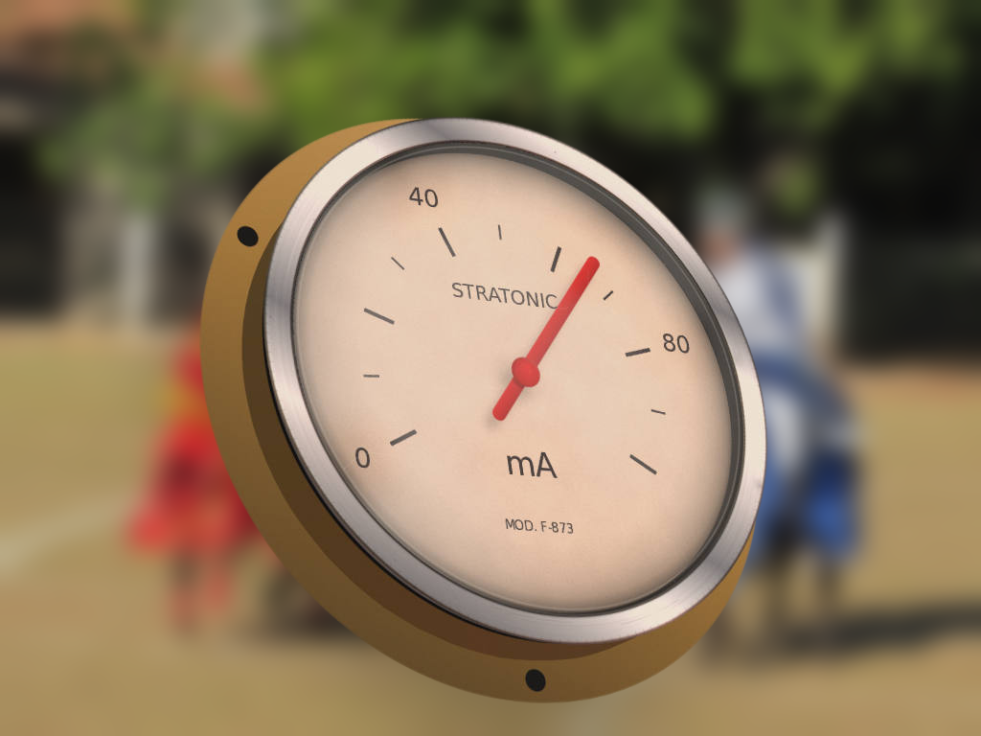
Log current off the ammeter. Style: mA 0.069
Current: mA 65
